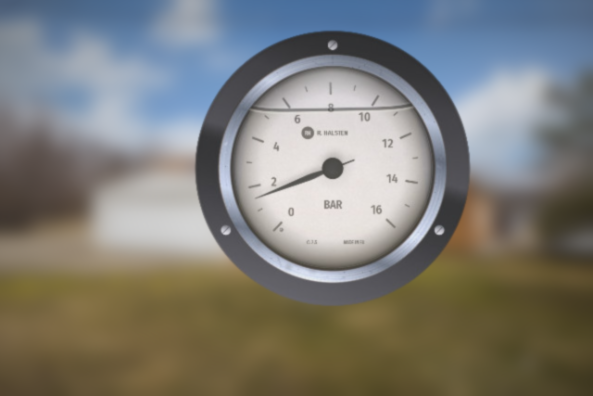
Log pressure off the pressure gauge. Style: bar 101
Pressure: bar 1.5
